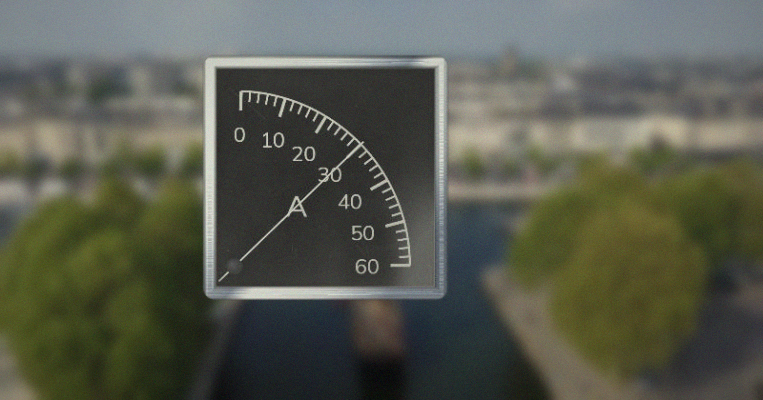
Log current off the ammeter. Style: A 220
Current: A 30
